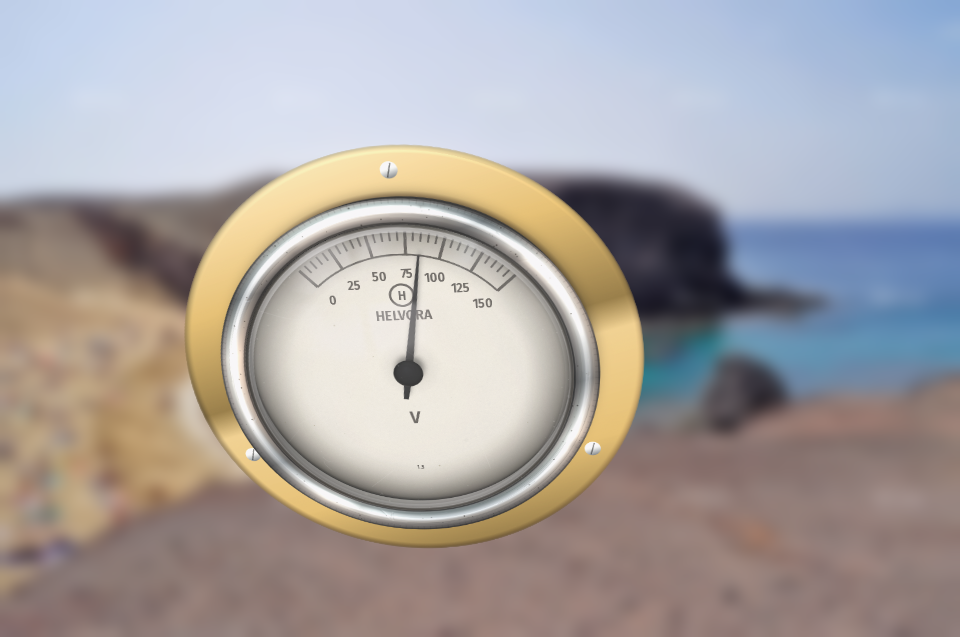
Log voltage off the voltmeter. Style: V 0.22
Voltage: V 85
